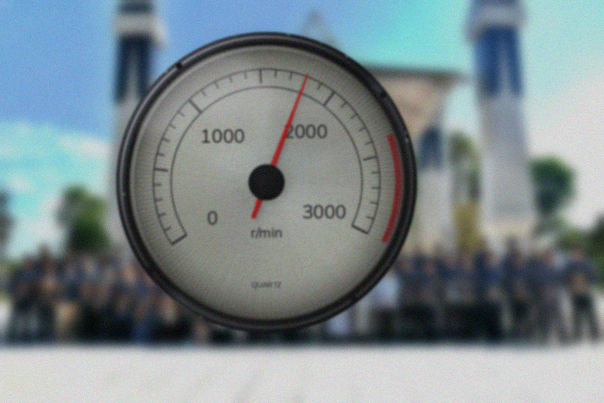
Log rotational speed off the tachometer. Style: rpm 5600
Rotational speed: rpm 1800
